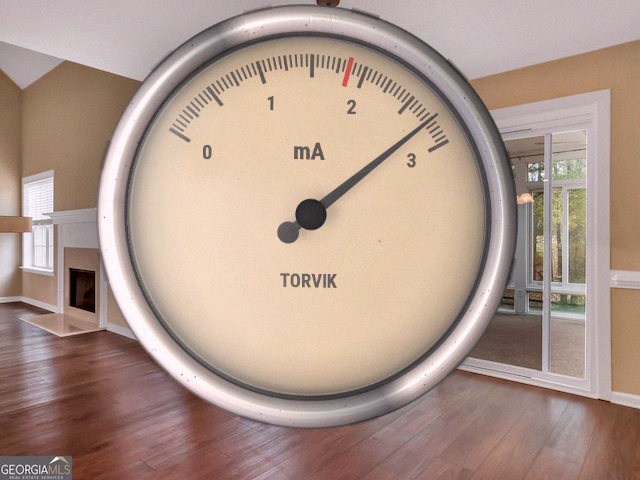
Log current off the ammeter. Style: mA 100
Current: mA 2.75
